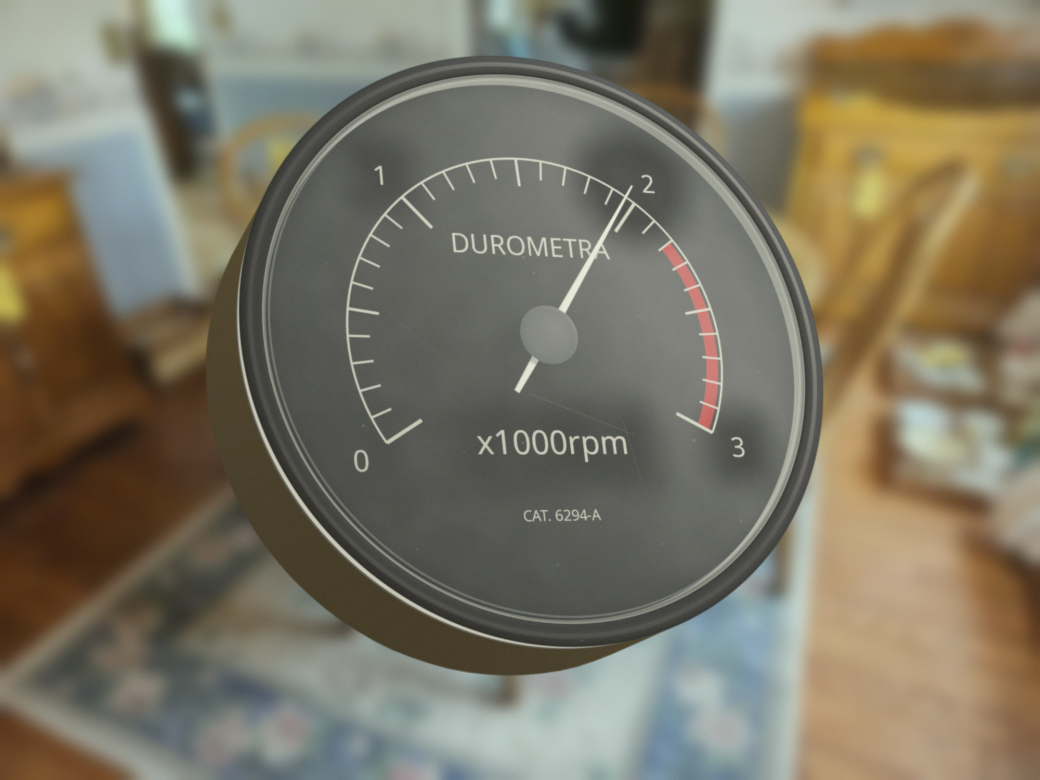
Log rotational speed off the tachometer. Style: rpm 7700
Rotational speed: rpm 1950
